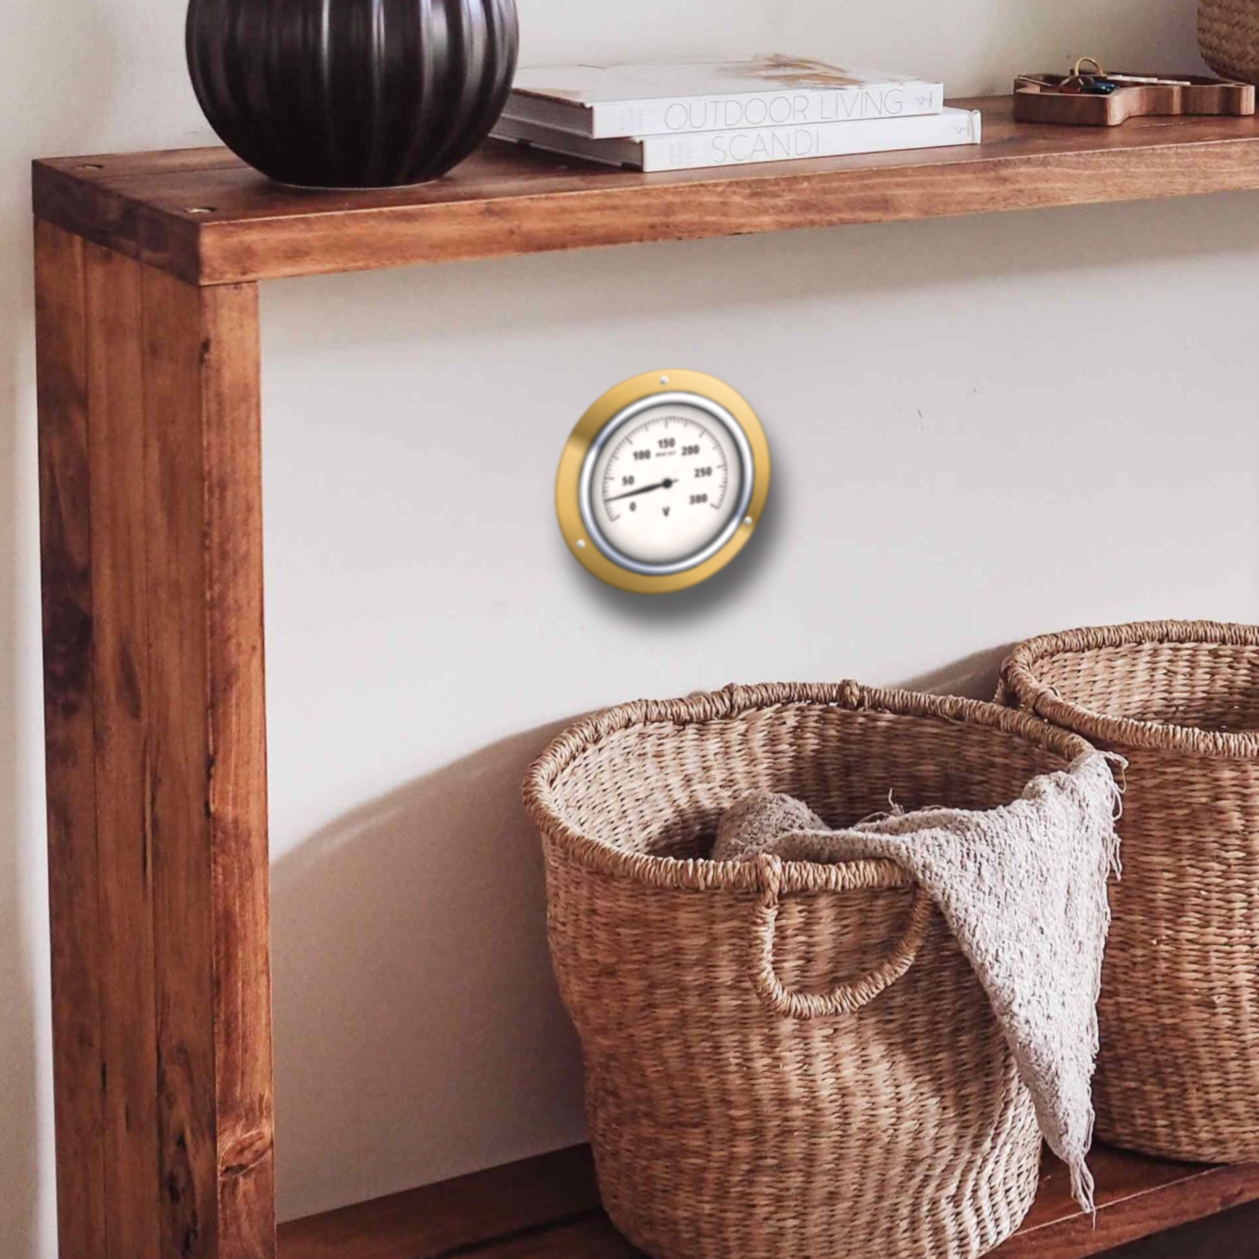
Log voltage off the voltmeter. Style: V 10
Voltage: V 25
